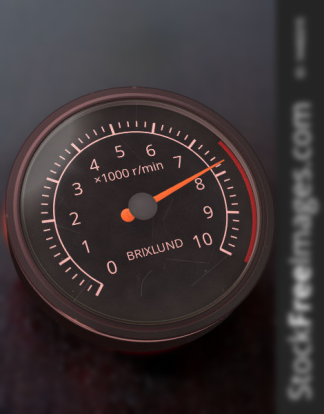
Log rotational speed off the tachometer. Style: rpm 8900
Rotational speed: rpm 7800
